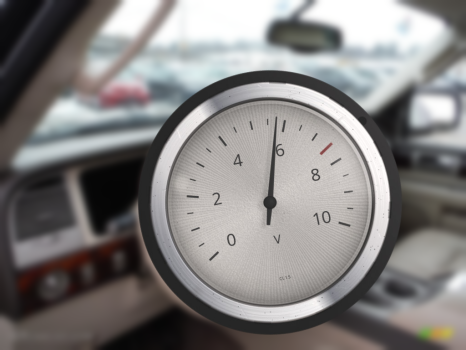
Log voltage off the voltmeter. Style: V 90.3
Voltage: V 5.75
